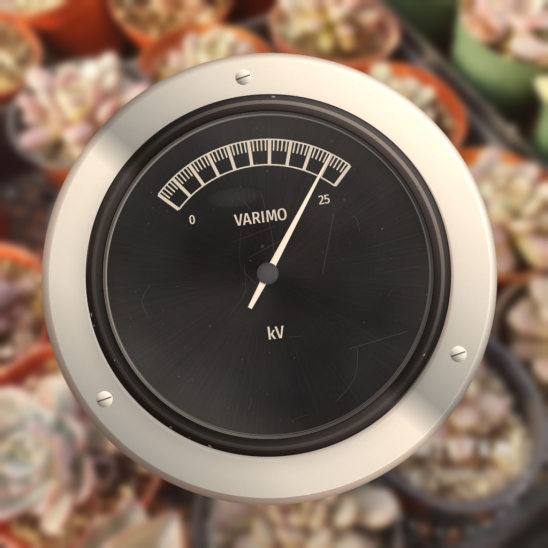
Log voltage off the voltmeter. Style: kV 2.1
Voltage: kV 22.5
